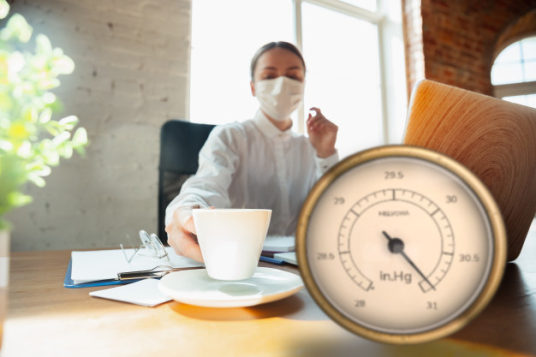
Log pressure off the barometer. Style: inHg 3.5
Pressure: inHg 30.9
